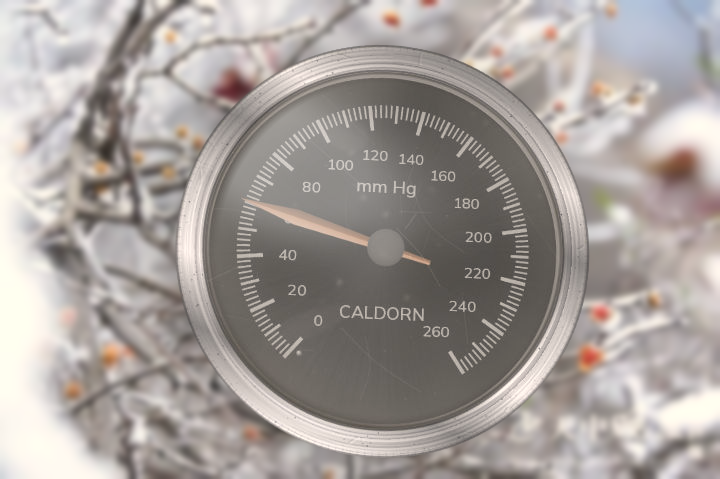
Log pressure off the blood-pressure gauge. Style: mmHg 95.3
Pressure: mmHg 60
